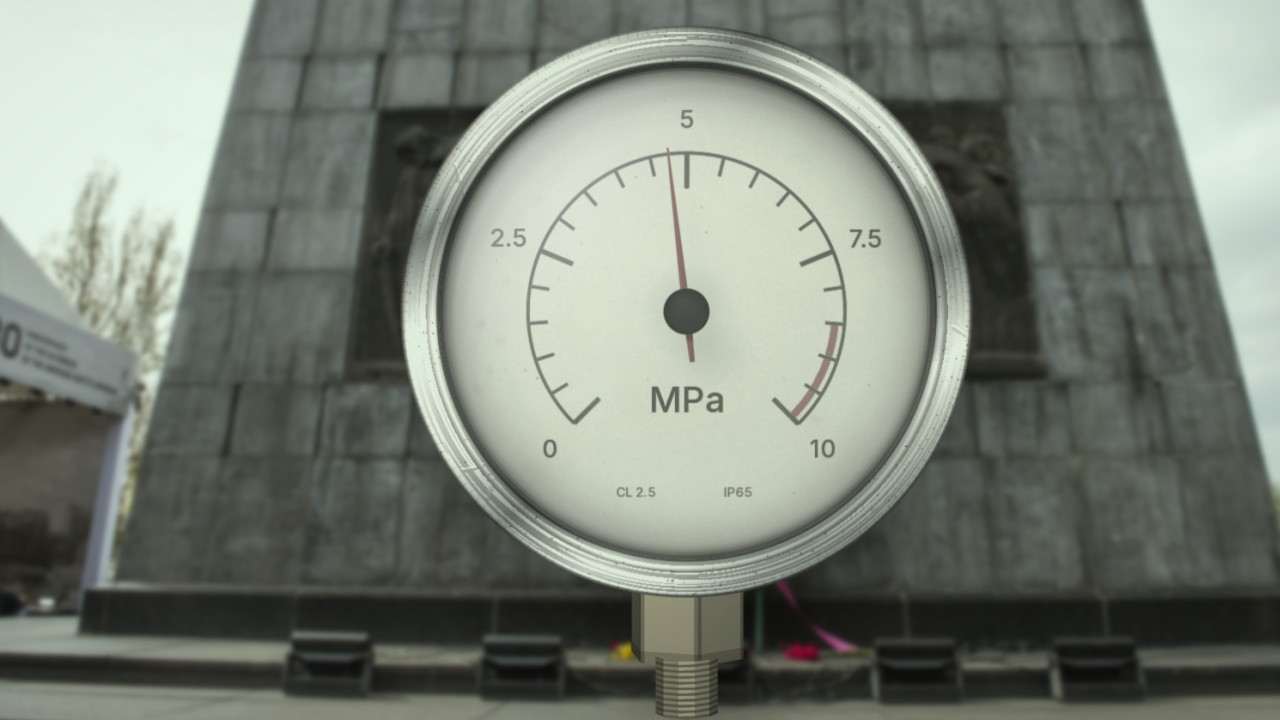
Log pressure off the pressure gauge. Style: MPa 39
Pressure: MPa 4.75
